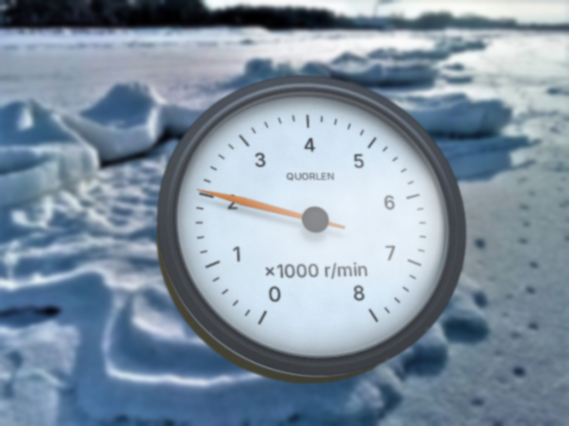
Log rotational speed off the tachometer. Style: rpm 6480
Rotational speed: rpm 2000
